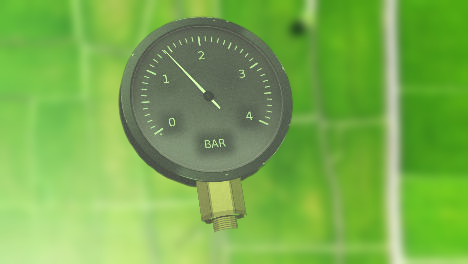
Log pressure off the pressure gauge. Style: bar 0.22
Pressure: bar 1.4
